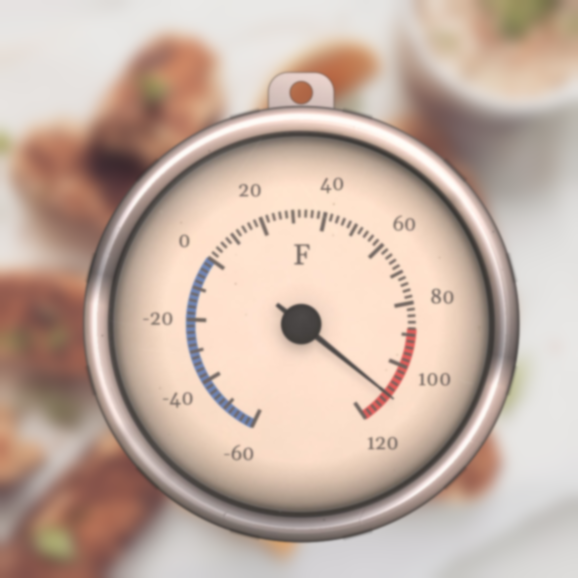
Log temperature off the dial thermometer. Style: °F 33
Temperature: °F 110
